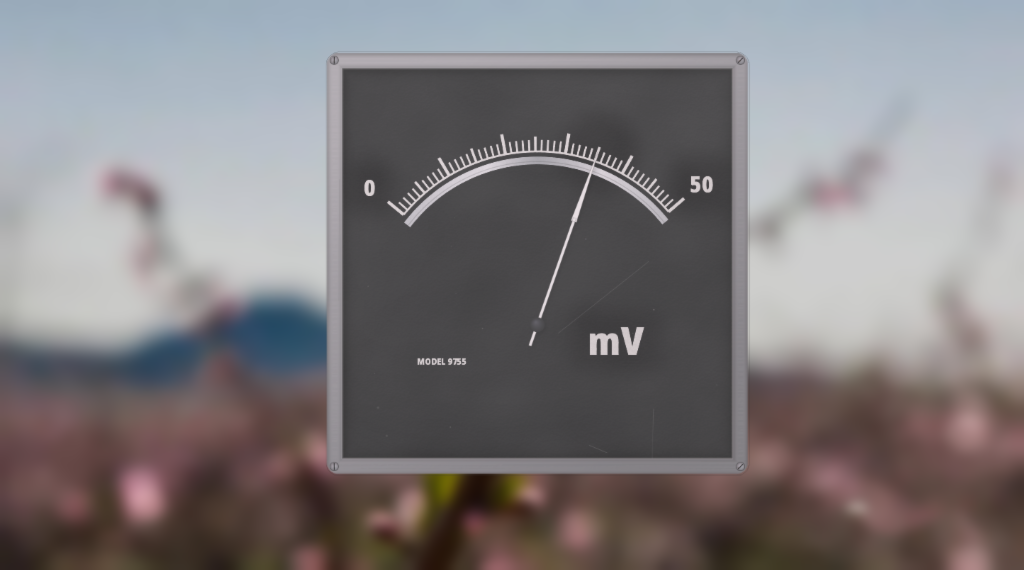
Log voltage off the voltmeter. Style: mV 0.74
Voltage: mV 35
